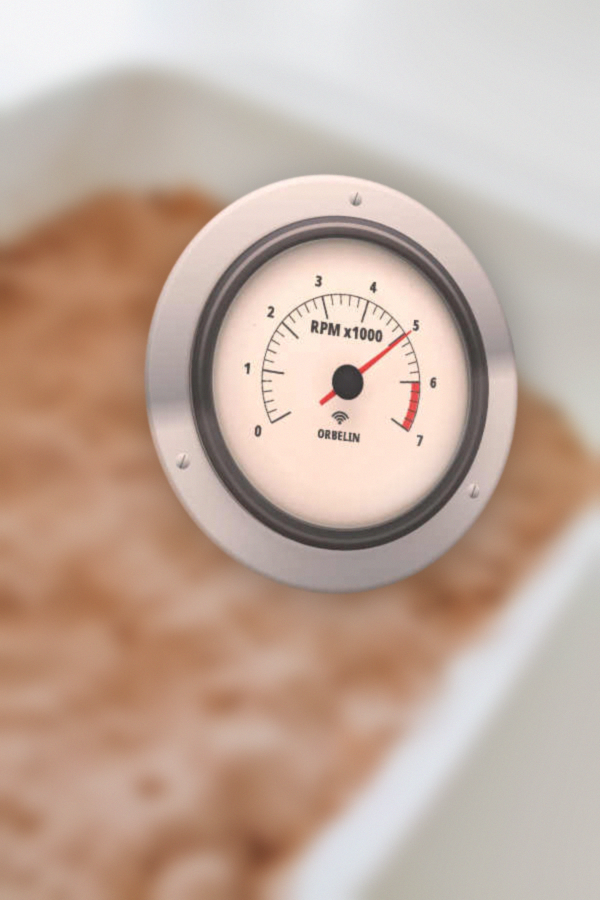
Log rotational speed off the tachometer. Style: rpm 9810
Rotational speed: rpm 5000
